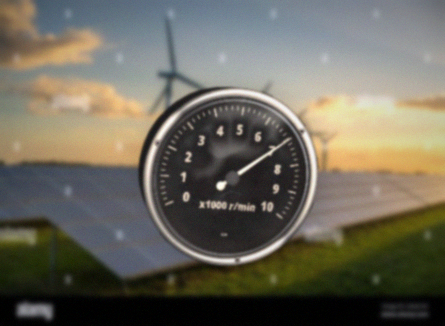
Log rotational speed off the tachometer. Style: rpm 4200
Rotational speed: rpm 7000
